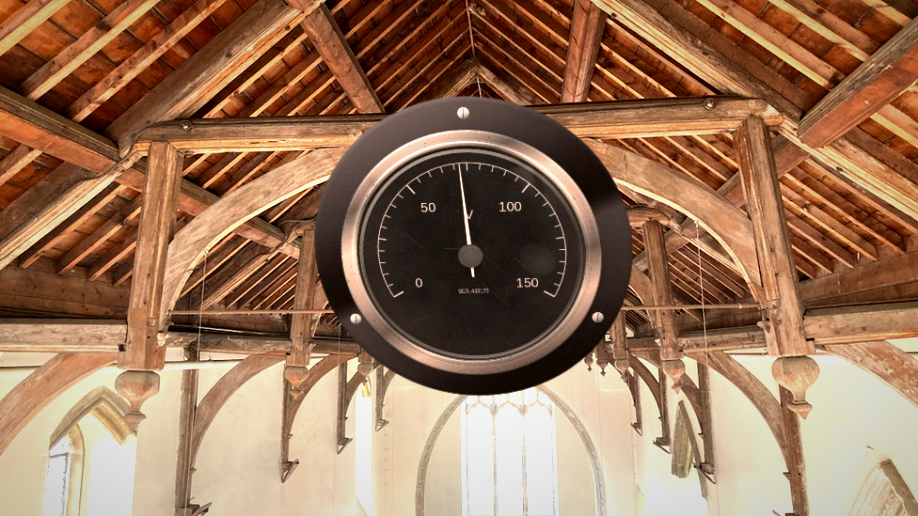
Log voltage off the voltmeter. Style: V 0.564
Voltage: V 72.5
